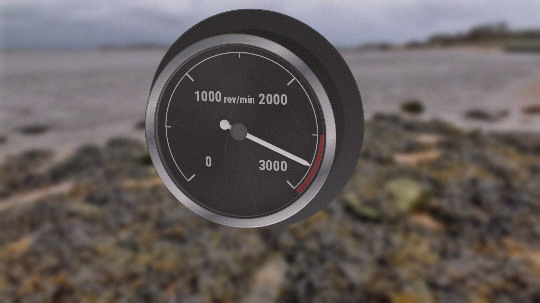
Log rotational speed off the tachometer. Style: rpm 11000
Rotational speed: rpm 2750
